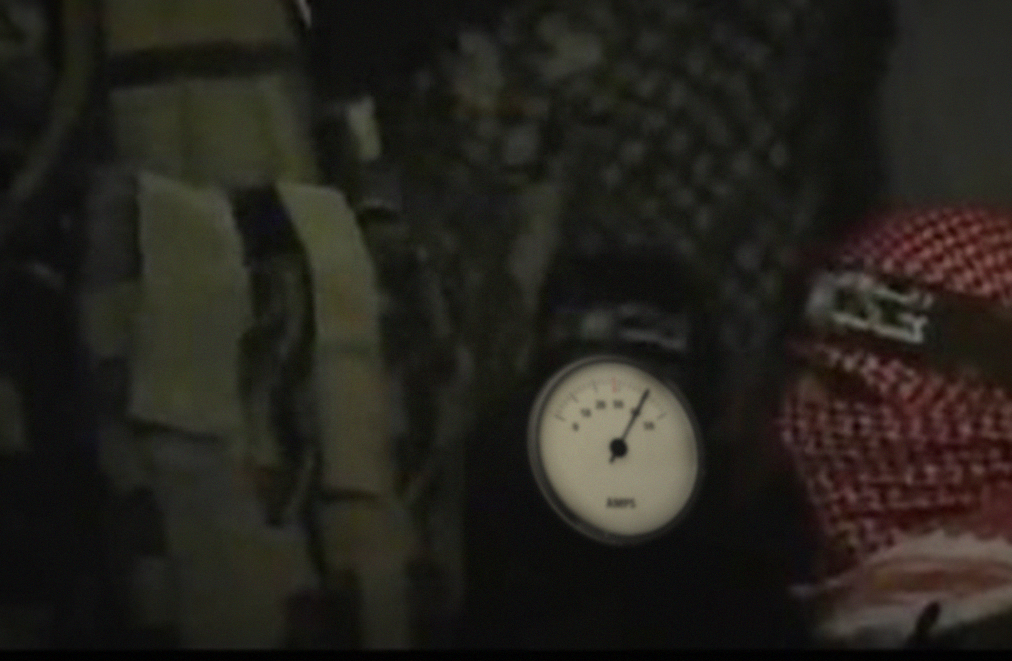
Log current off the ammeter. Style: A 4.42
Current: A 40
